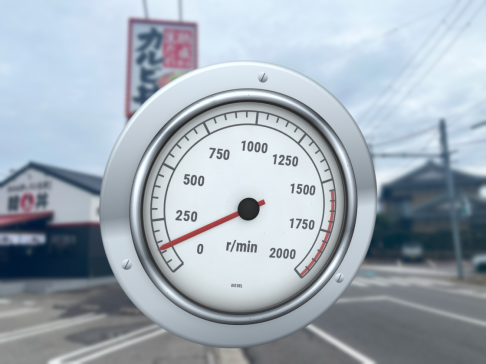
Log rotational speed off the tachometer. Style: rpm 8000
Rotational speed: rpm 125
